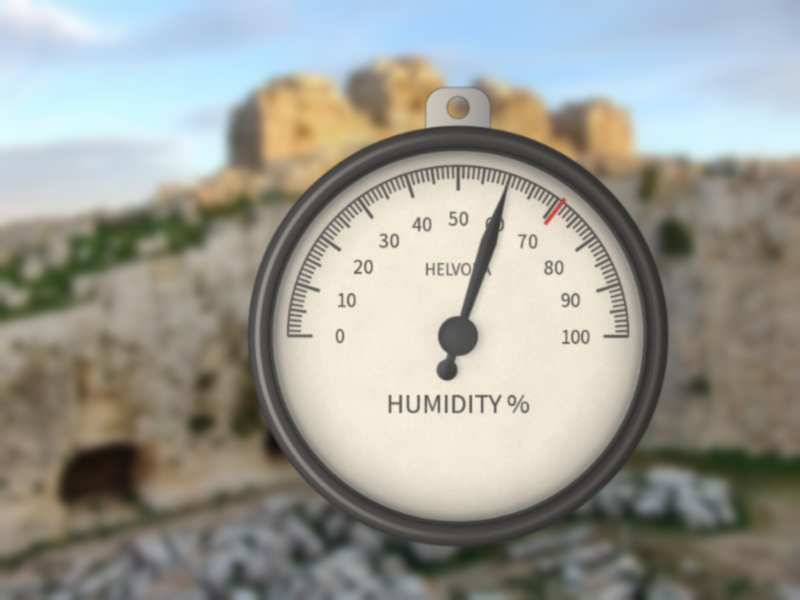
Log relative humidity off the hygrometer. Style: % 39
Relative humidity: % 60
